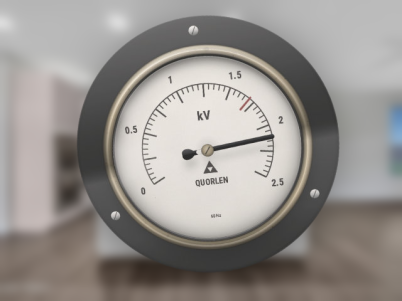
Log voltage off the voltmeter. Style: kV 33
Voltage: kV 2.1
